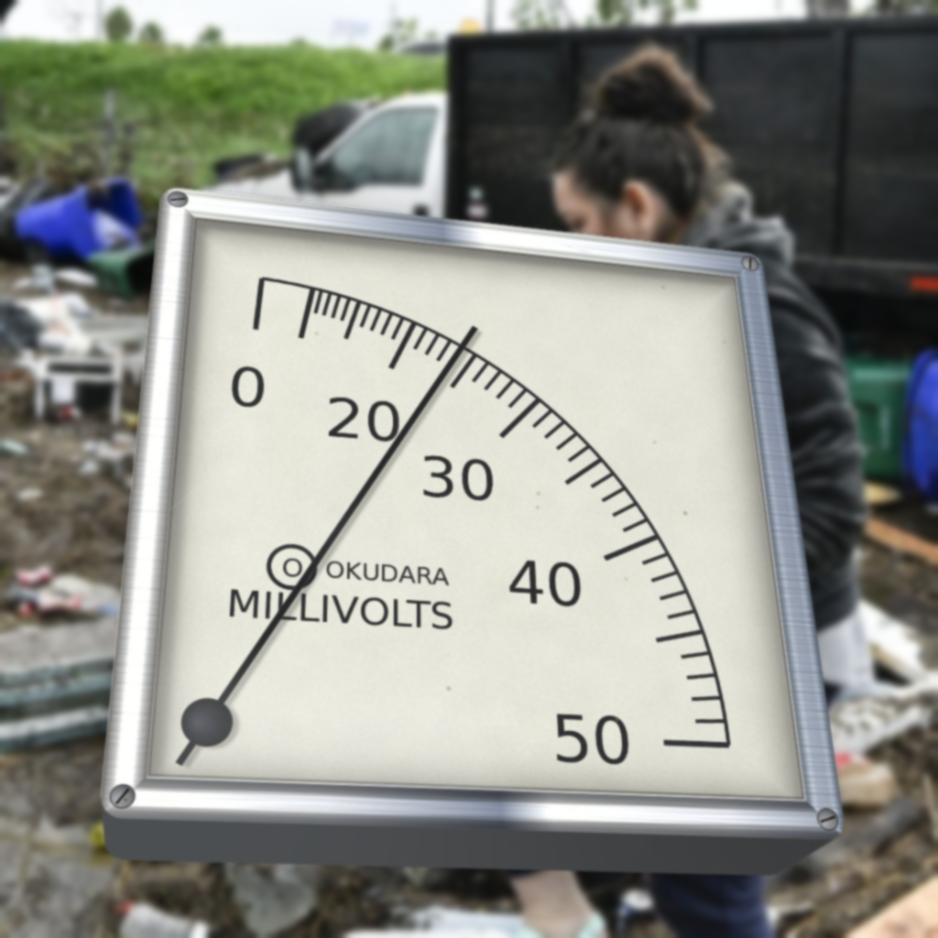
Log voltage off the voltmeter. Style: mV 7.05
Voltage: mV 24
